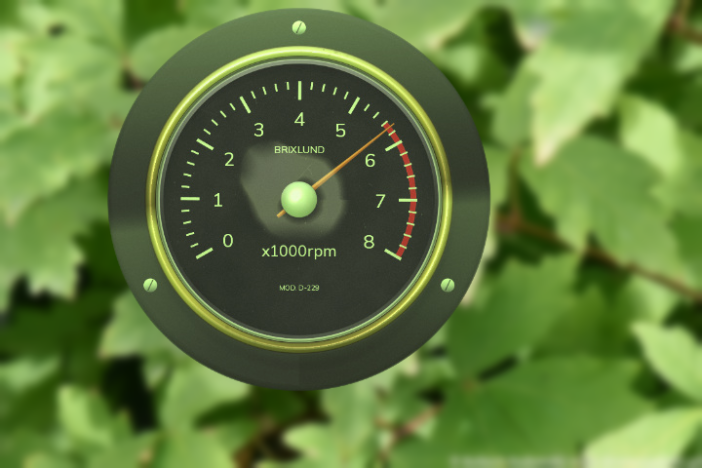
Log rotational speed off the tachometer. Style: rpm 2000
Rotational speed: rpm 5700
